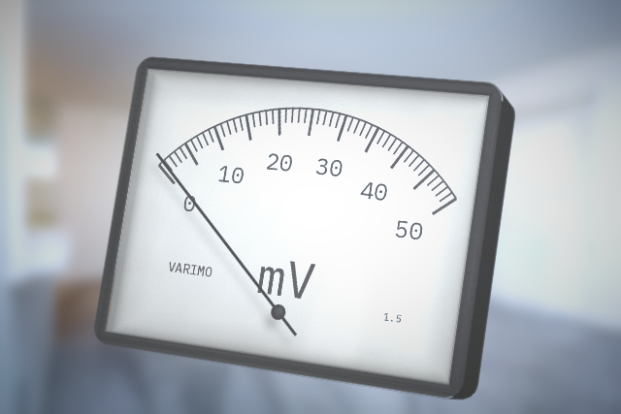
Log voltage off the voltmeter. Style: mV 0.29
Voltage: mV 1
